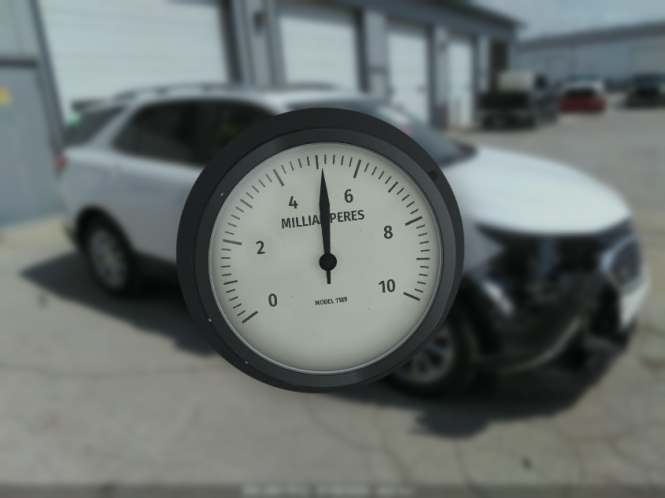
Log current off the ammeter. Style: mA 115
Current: mA 5.1
